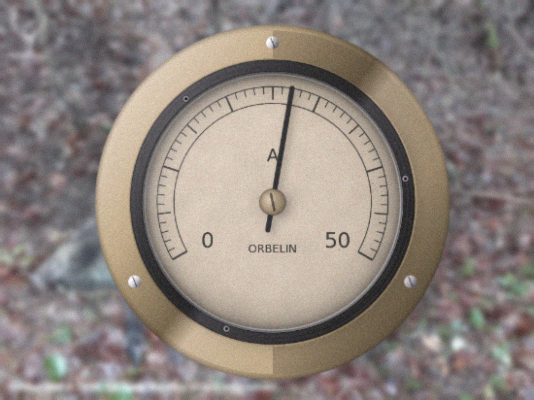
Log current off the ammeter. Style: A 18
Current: A 27
